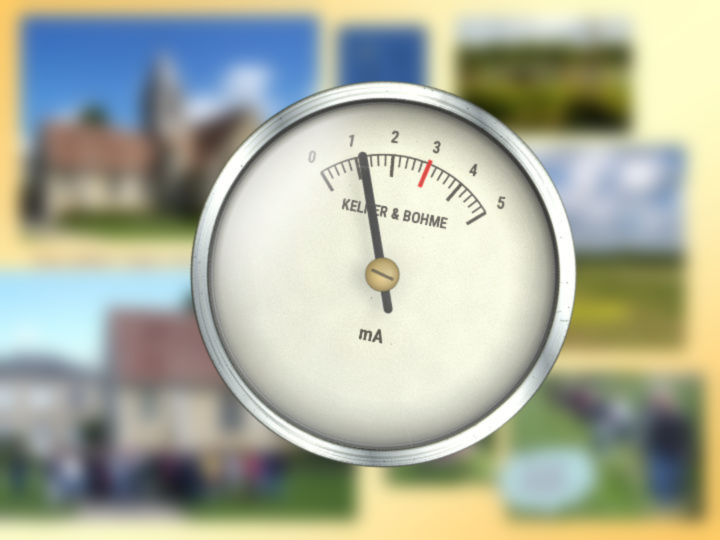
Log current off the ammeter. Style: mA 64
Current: mA 1.2
